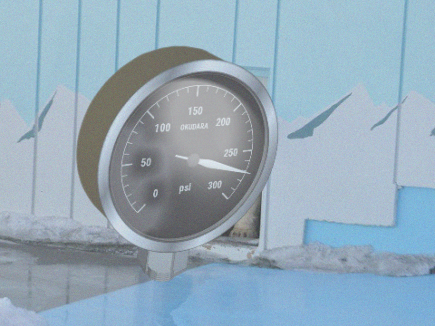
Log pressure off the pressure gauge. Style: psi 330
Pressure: psi 270
